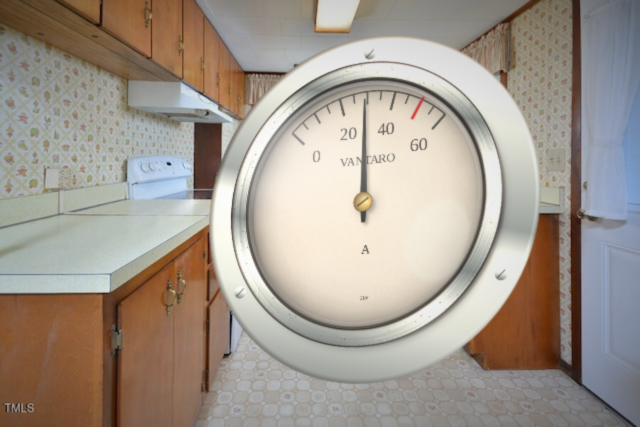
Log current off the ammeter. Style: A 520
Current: A 30
